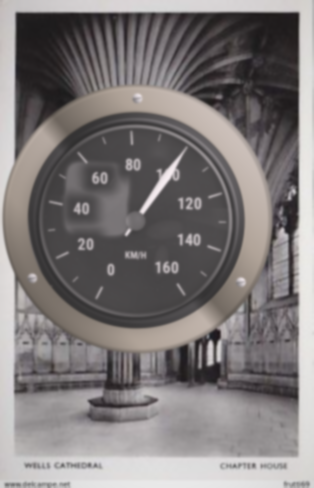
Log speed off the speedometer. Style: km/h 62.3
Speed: km/h 100
